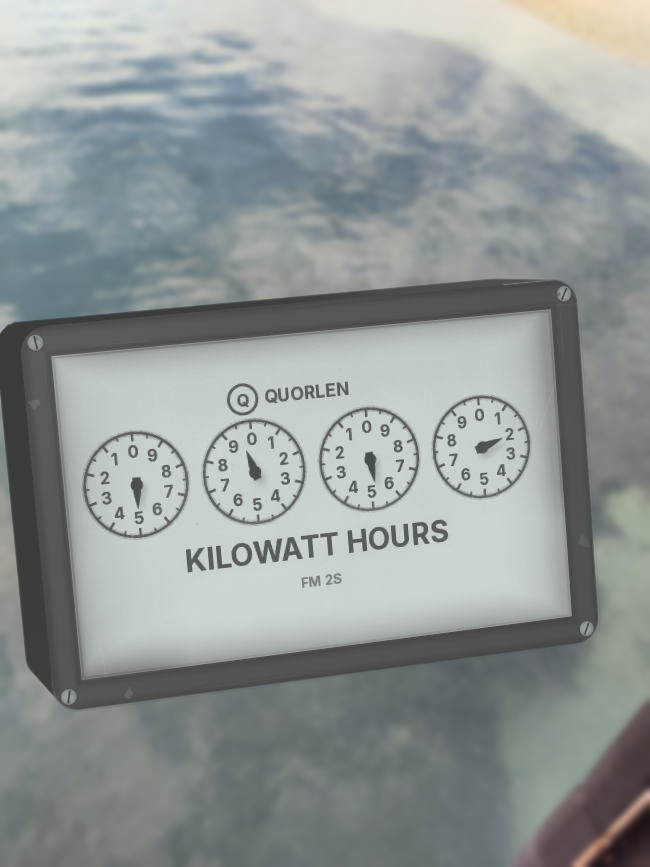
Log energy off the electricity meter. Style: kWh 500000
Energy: kWh 4952
